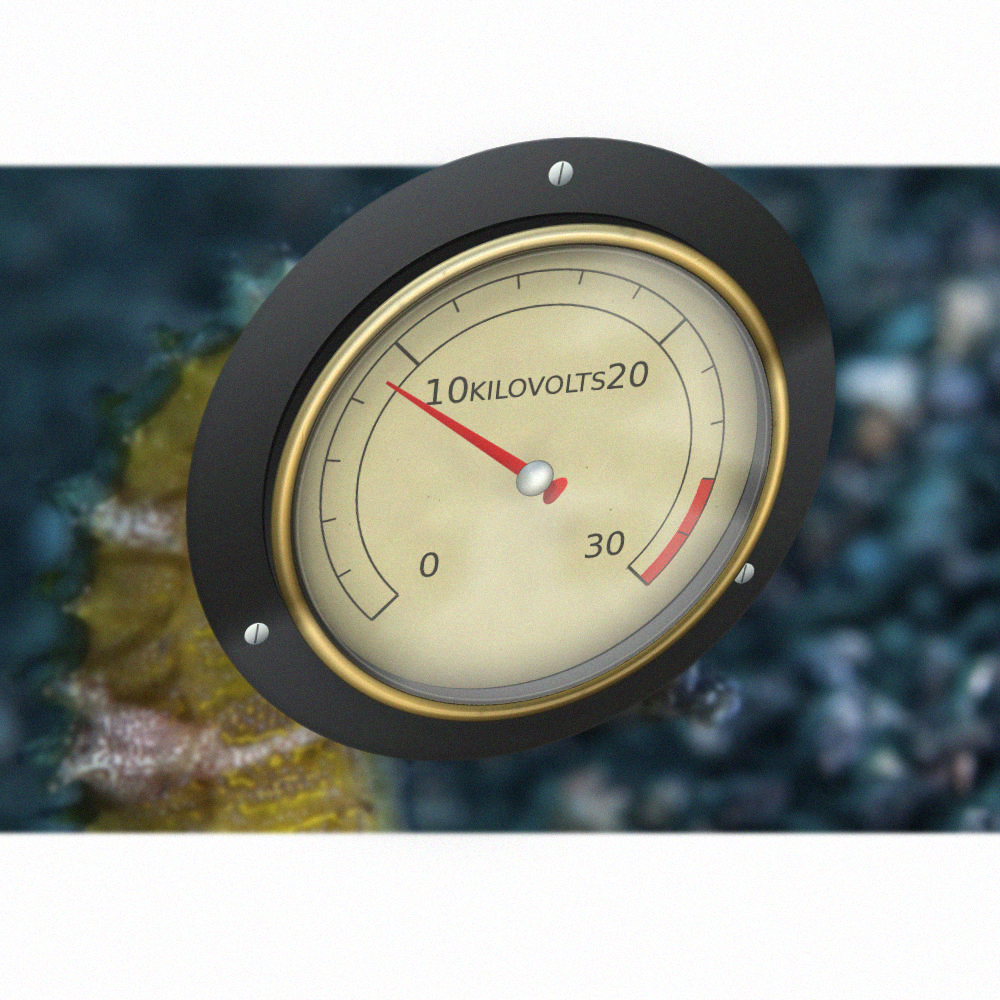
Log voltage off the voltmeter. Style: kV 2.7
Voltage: kV 9
